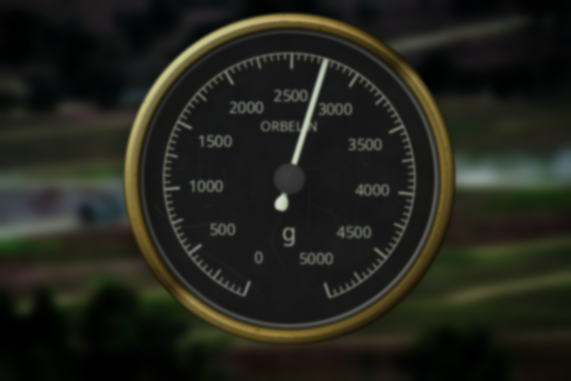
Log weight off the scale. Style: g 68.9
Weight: g 2750
